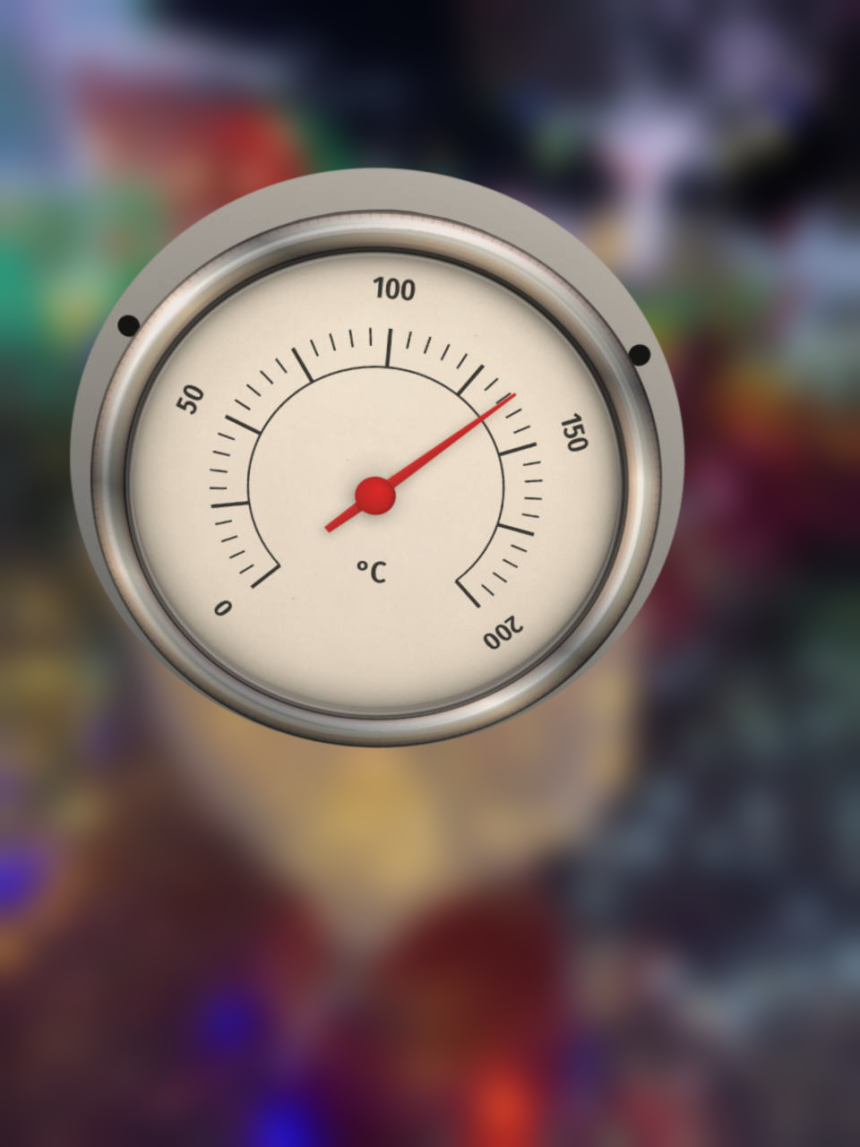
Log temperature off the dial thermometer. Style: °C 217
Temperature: °C 135
